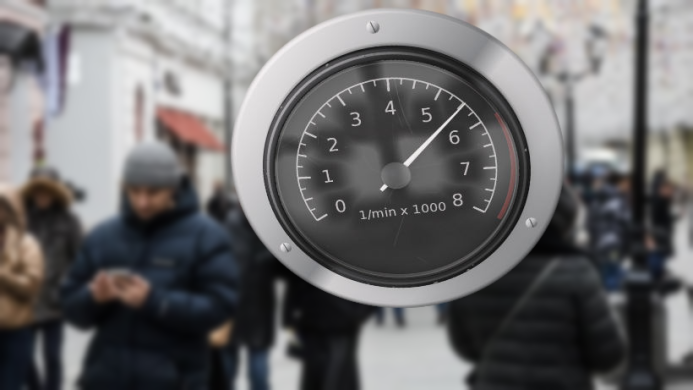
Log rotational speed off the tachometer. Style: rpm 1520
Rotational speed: rpm 5500
